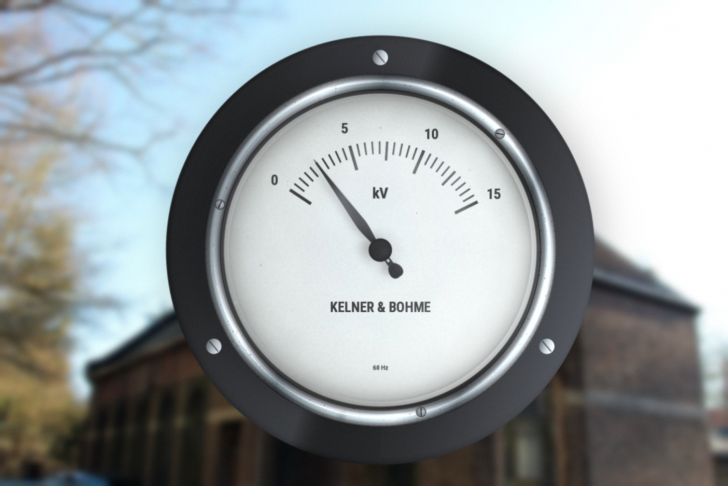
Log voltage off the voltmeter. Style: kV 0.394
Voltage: kV 2.5
